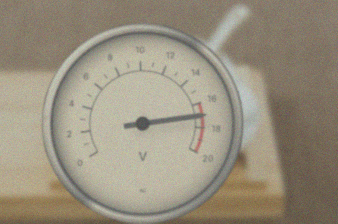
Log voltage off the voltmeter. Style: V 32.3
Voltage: V 17
